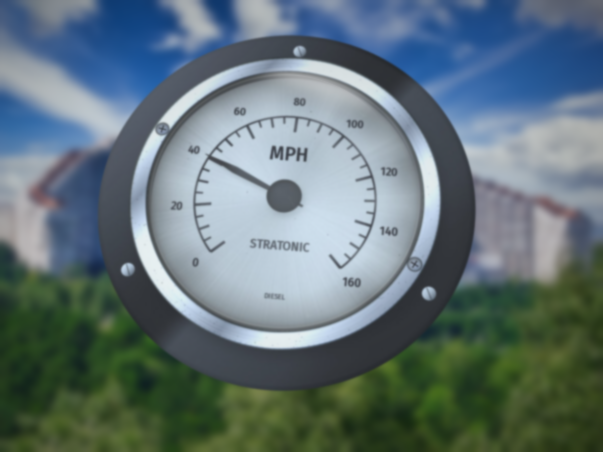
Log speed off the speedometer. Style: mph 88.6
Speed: mph 40
